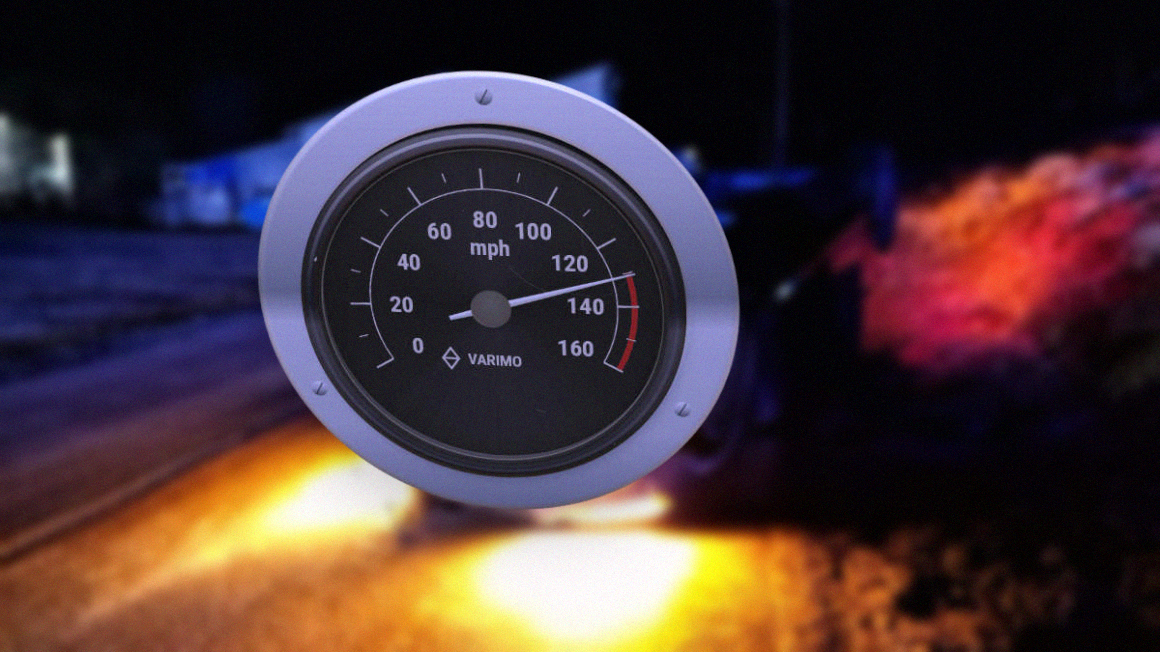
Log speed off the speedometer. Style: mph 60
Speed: mph 130
